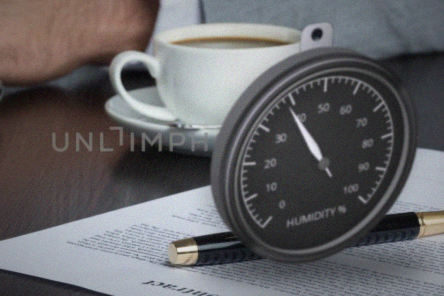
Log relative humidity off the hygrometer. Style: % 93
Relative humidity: % 38
